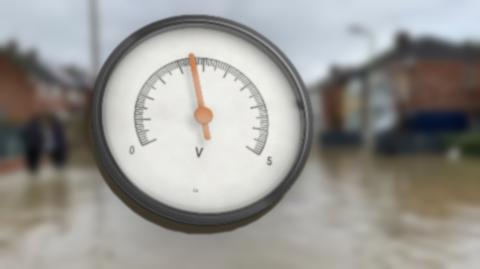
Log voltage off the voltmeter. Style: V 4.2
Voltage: V 2.25
